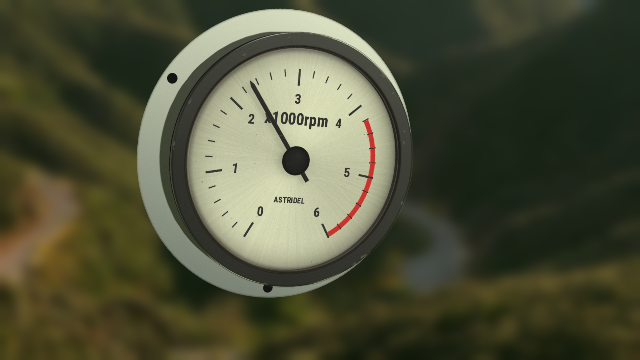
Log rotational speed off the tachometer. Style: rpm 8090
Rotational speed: rpm 2300
